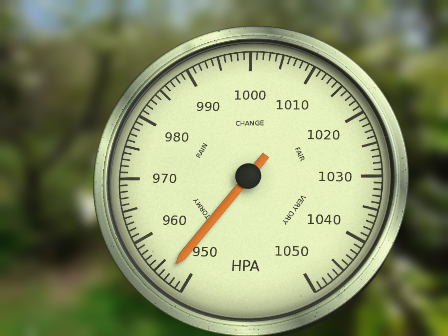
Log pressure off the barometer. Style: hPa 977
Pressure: hPa 953
